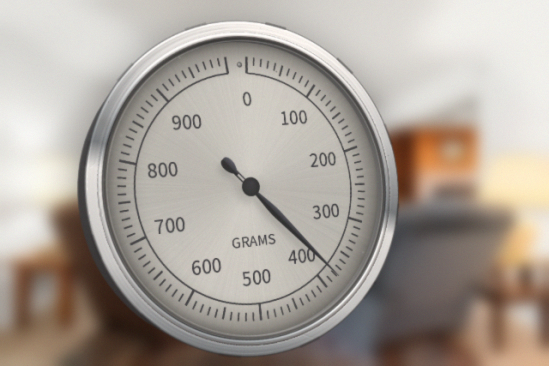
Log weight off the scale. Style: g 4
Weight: g 380
